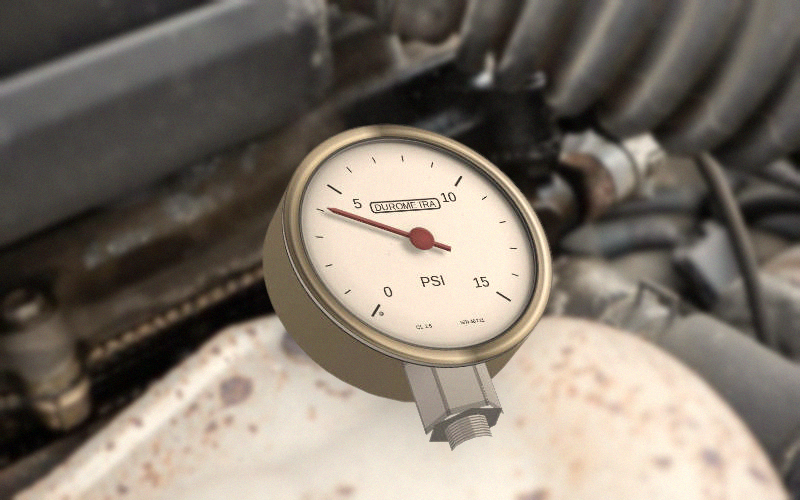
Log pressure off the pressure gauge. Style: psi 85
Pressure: psi 4
